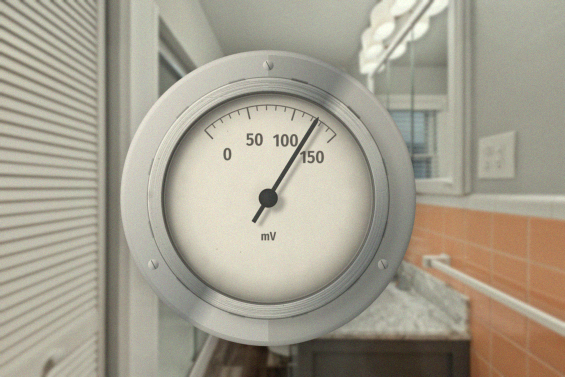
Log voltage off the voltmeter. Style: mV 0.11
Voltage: mV 125
